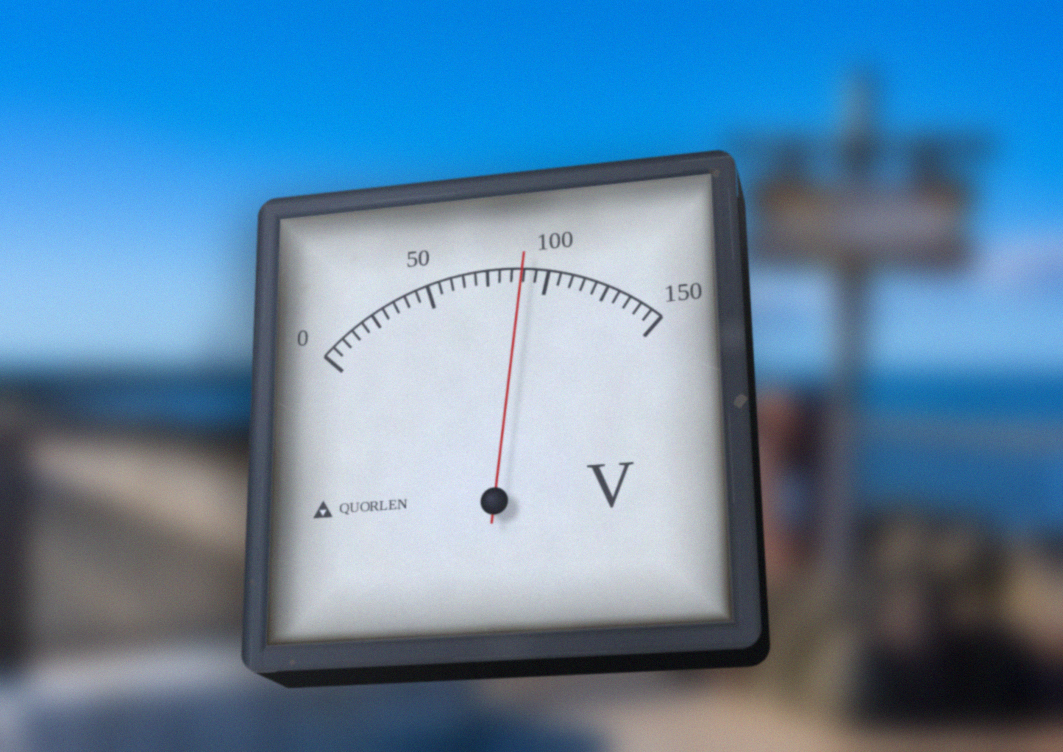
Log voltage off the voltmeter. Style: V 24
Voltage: V 90
